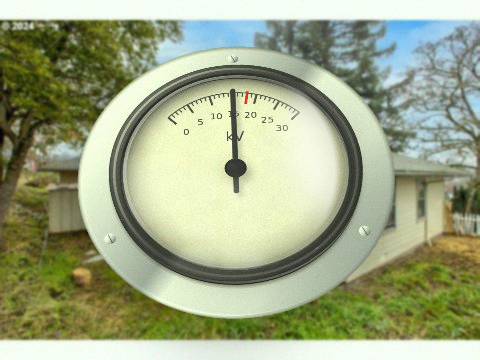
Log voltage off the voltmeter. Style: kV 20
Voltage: kV 15
